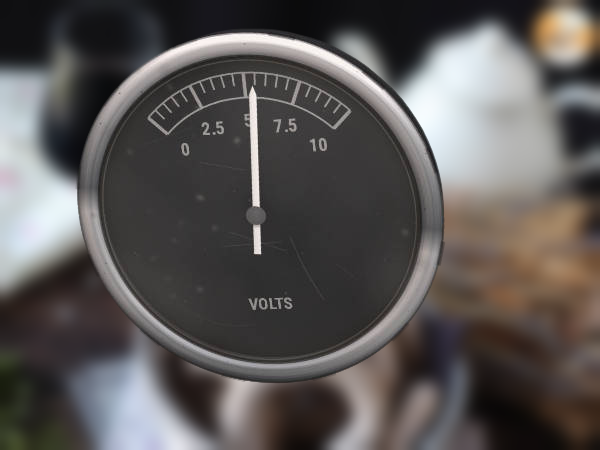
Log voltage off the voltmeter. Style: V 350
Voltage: V 5.5
